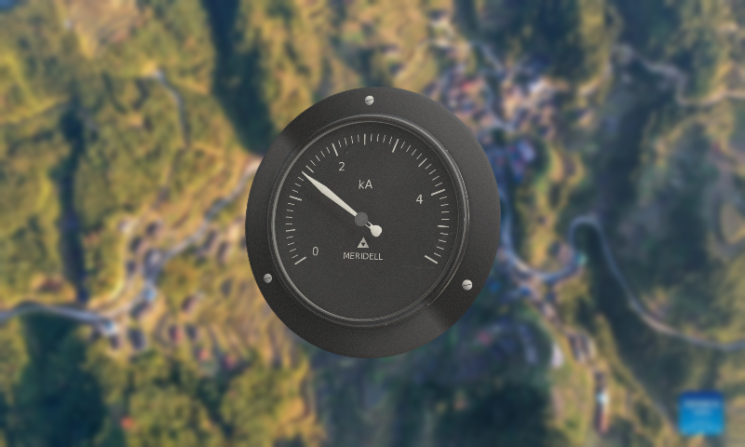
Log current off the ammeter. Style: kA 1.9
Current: kA 1.4
